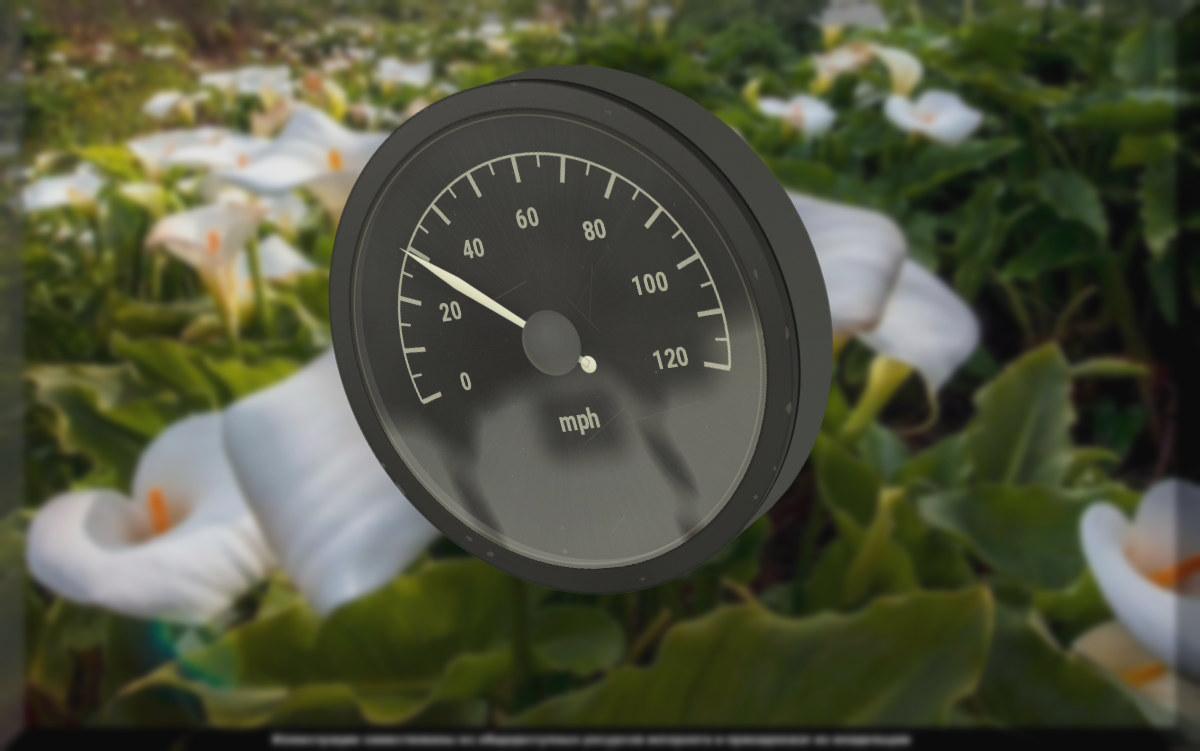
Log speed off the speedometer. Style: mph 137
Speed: mph 30
